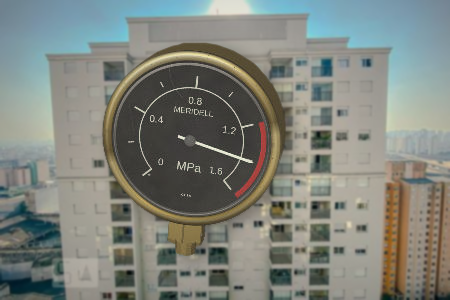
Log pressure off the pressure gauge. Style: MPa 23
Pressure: MPa 1.4
